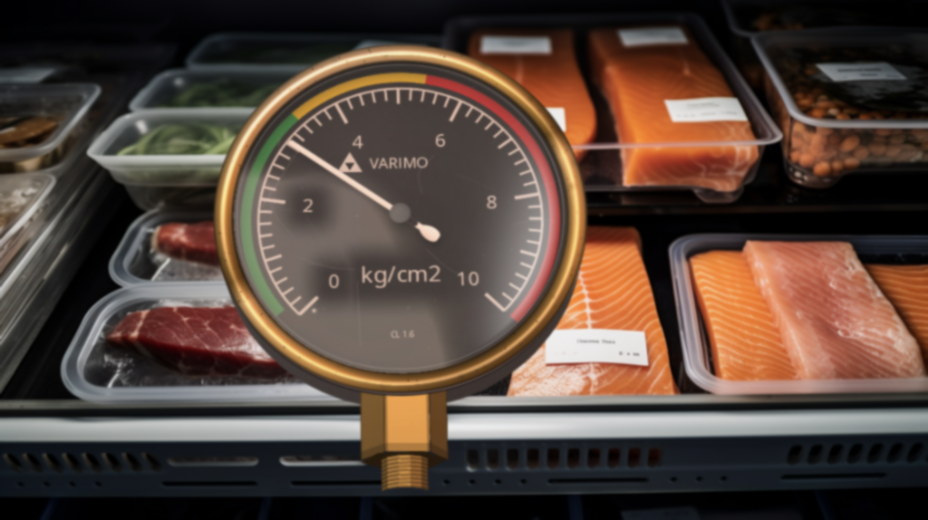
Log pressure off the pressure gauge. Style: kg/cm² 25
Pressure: kg/cm² 3
